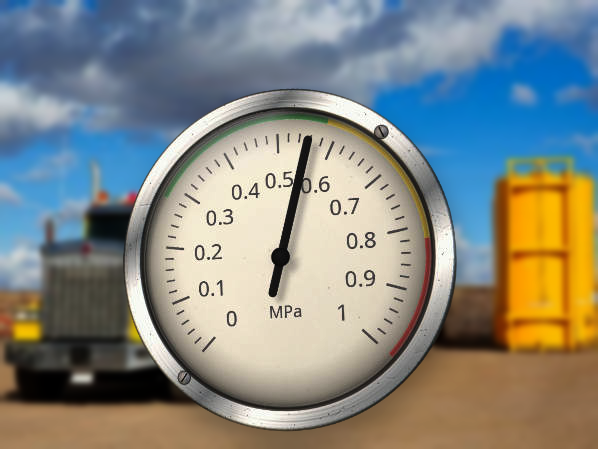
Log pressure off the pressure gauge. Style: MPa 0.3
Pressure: MPa 0.56
